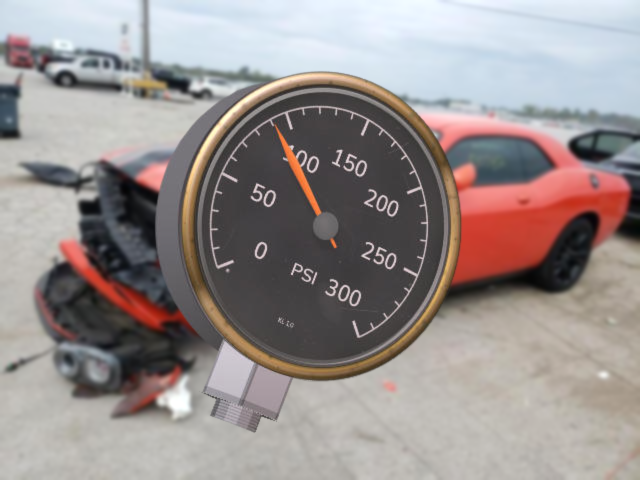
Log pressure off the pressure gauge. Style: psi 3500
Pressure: psi 90
